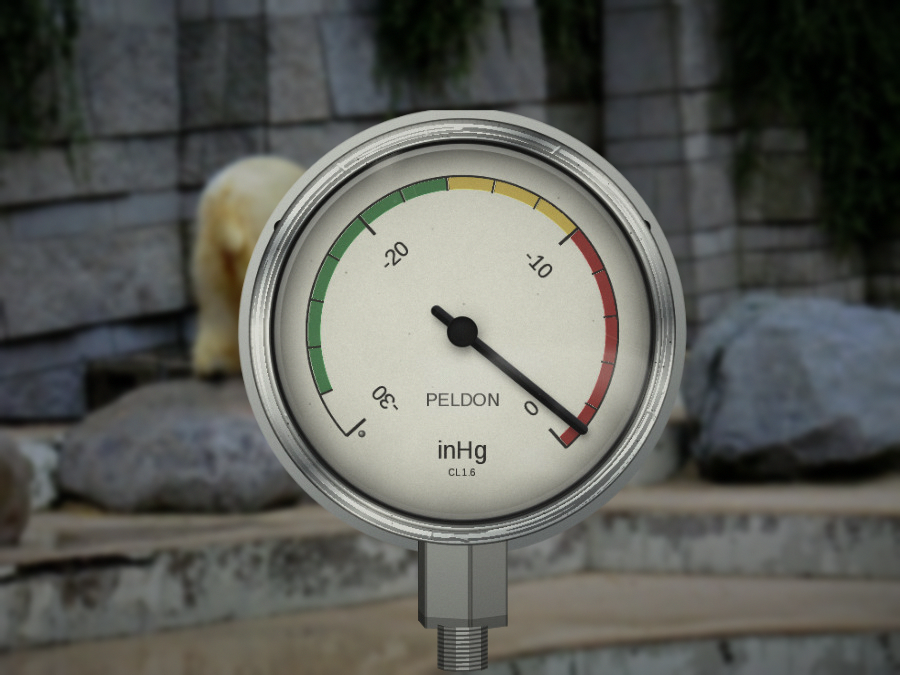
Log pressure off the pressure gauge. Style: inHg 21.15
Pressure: inHg -1
